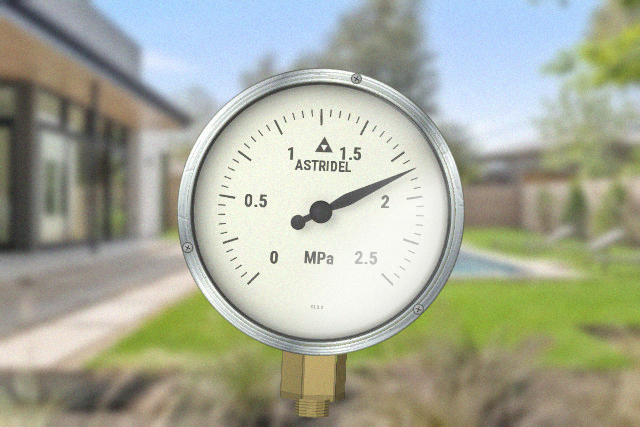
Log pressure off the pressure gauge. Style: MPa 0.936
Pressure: MPa 1.85
